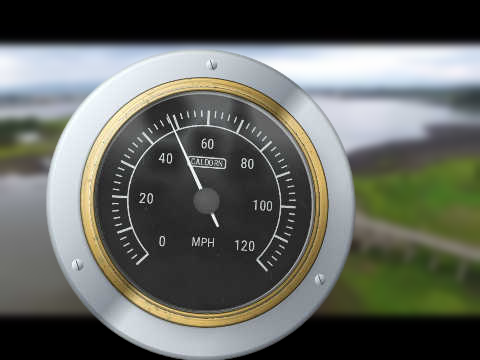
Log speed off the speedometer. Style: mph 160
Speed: mph 48
